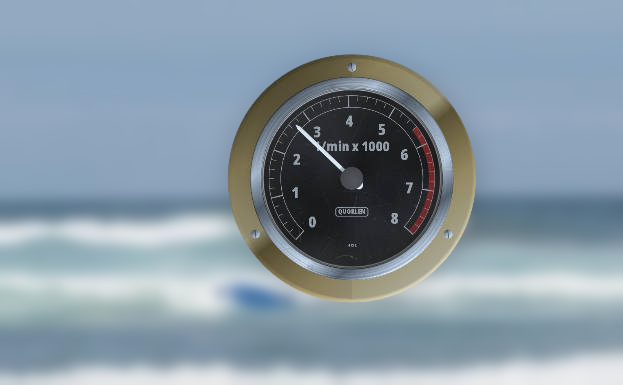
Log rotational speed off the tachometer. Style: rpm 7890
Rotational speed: rpm 2700
